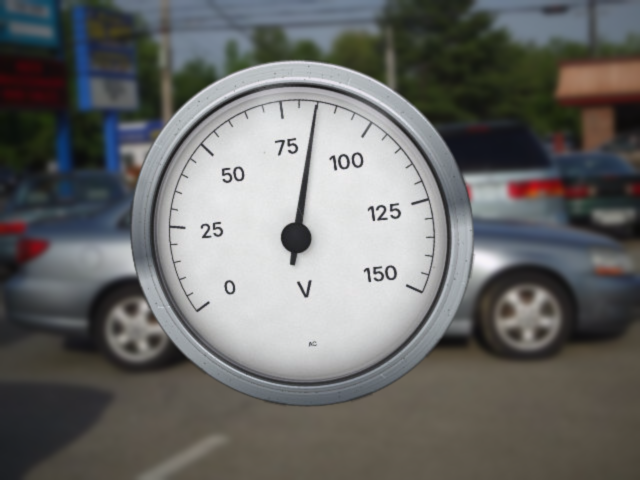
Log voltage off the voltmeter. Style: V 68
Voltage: V 85
